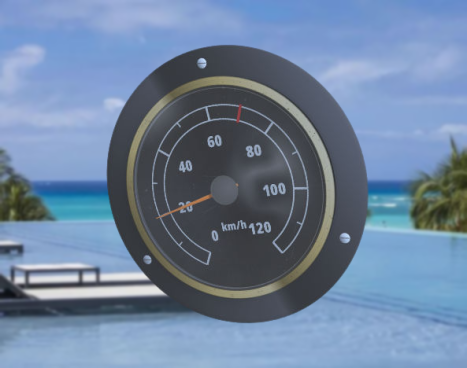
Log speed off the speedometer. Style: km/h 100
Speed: km/h 20
